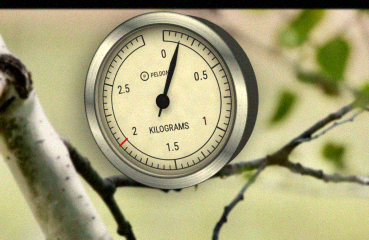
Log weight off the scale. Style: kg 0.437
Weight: kg 0.15
